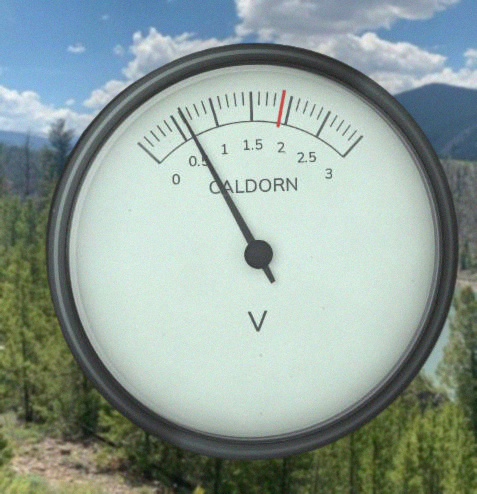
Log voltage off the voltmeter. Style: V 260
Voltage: V 0.6
